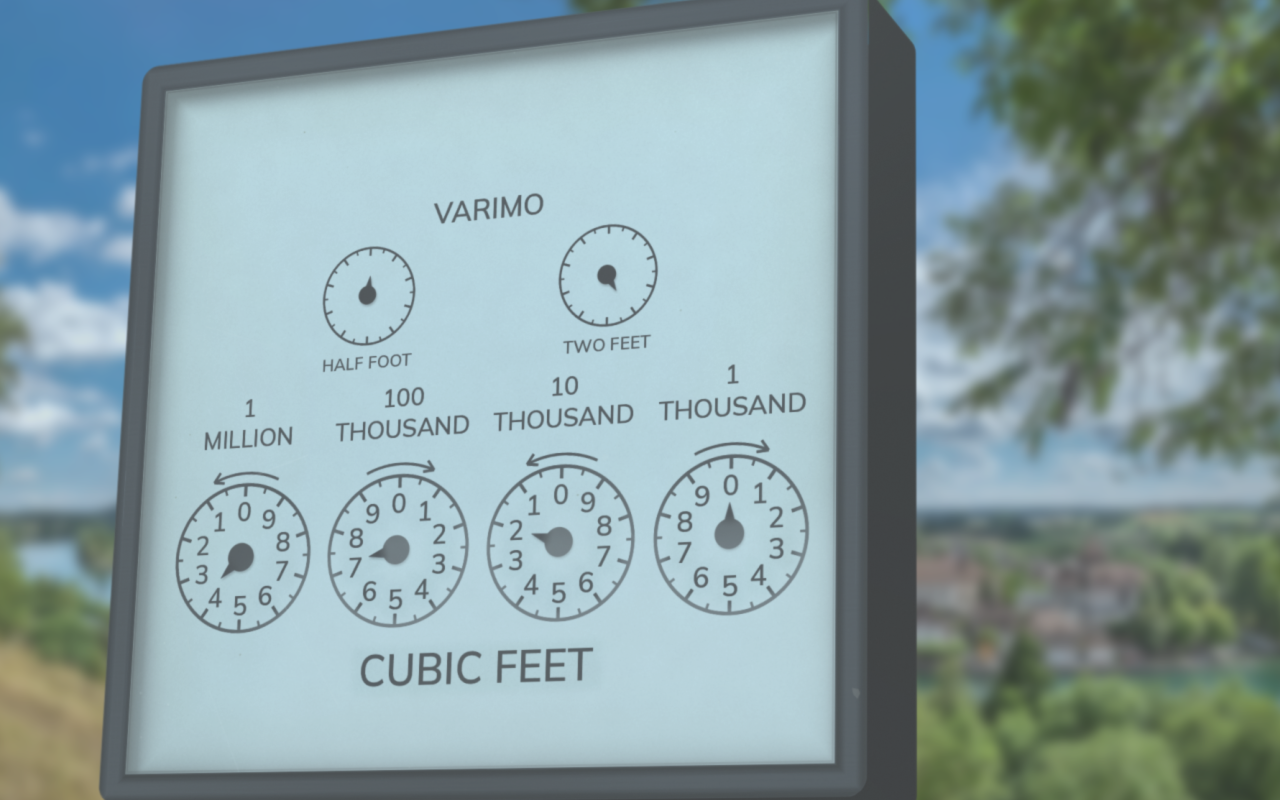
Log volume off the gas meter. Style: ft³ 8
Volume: ft³ 372000
